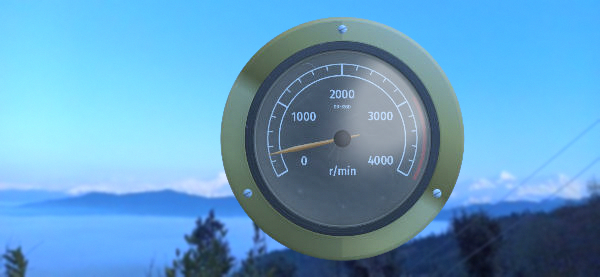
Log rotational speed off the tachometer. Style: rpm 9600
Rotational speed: rpm 300
